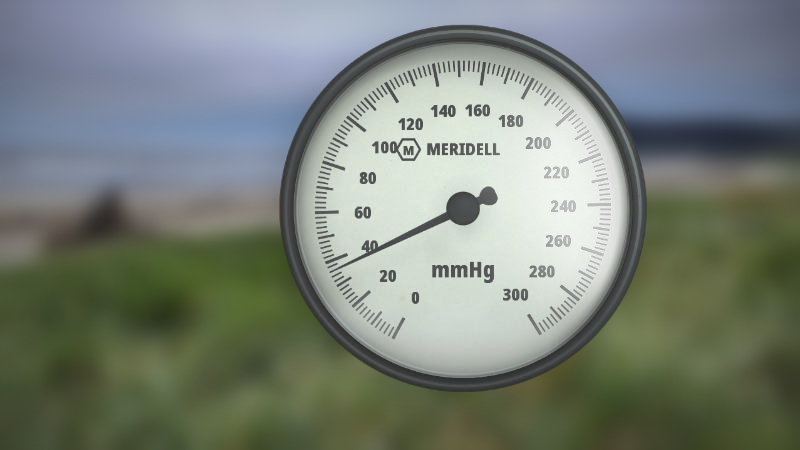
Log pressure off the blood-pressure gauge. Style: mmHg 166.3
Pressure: mmHg 36
